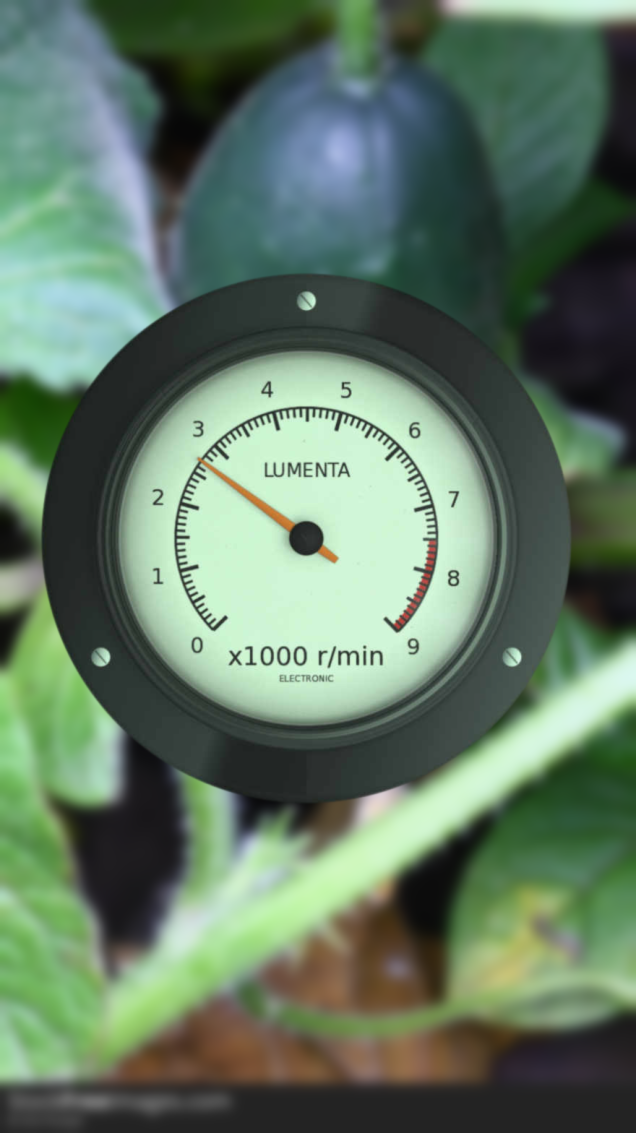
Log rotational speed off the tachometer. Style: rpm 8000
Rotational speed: rpm 2700
